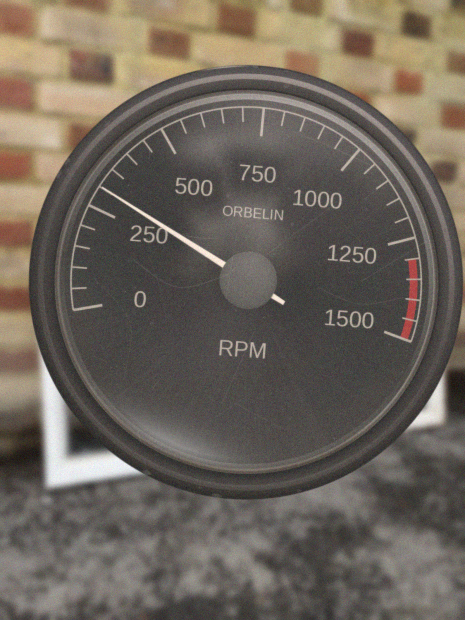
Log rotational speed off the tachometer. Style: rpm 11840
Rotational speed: rpm 300
